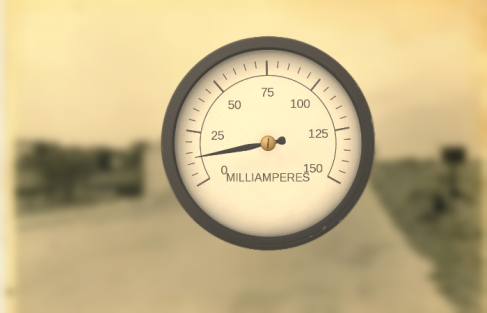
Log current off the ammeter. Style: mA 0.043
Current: mA 12.5
